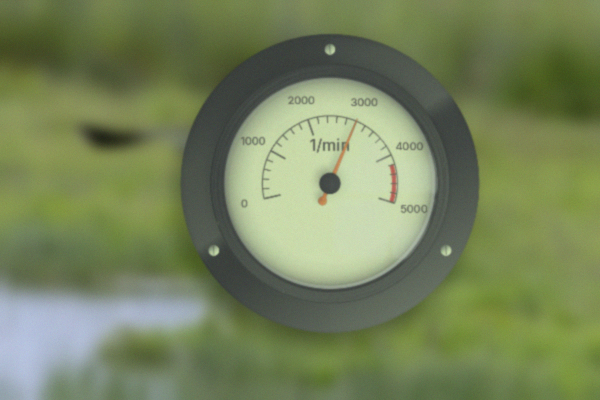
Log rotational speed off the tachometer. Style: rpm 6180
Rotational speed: rpm 3000
